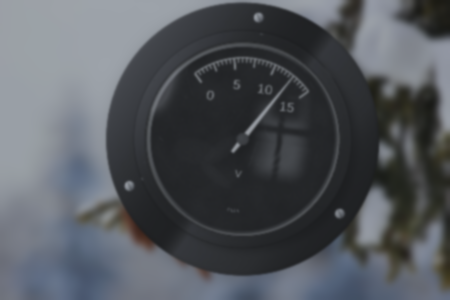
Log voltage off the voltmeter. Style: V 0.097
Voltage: V 12.5
